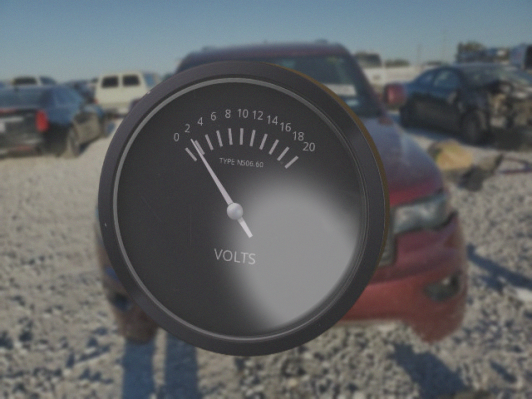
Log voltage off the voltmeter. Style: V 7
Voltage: V 2
